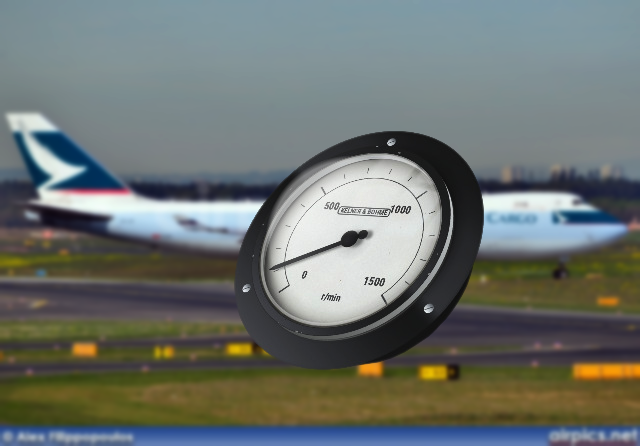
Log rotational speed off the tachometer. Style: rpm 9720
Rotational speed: rpm 100
